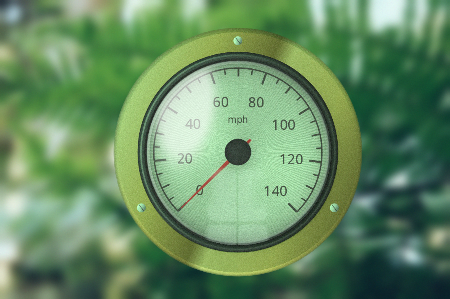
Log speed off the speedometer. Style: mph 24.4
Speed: mph 0
